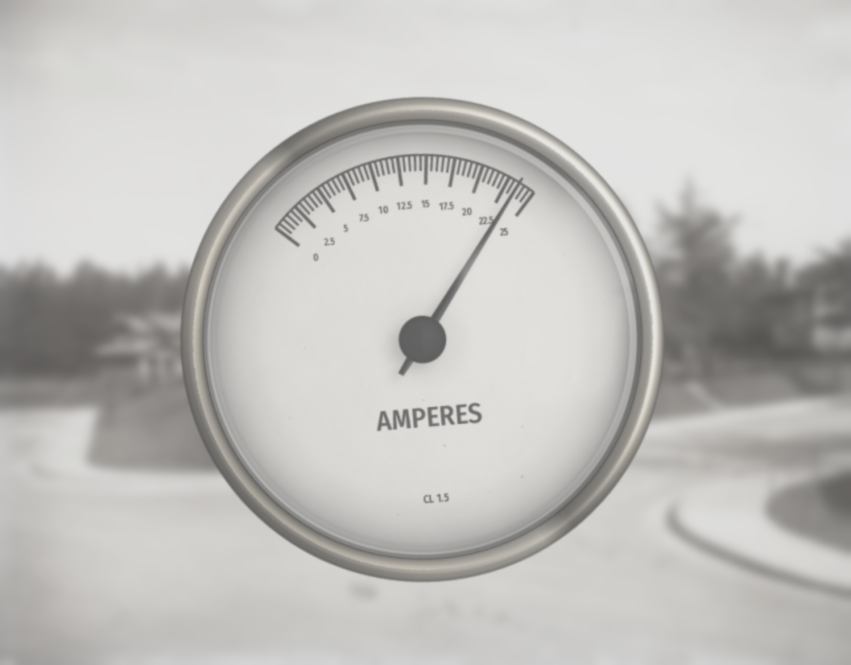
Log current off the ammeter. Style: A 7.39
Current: A 23.5
